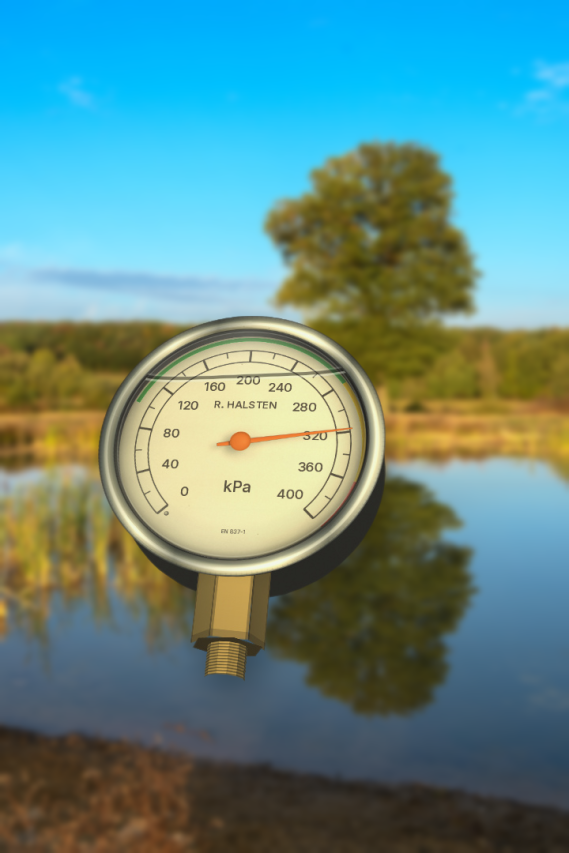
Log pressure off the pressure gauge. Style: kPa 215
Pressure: kPa 320
